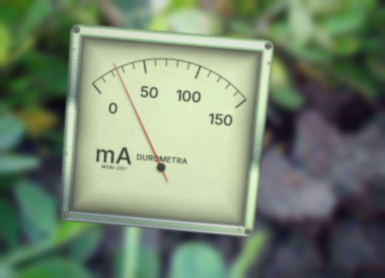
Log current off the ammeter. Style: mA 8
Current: mA 25
